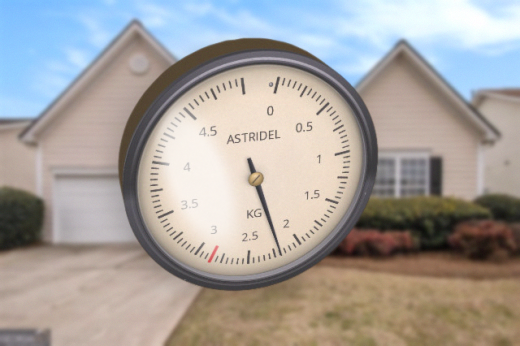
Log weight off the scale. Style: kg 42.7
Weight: kg 2.2
